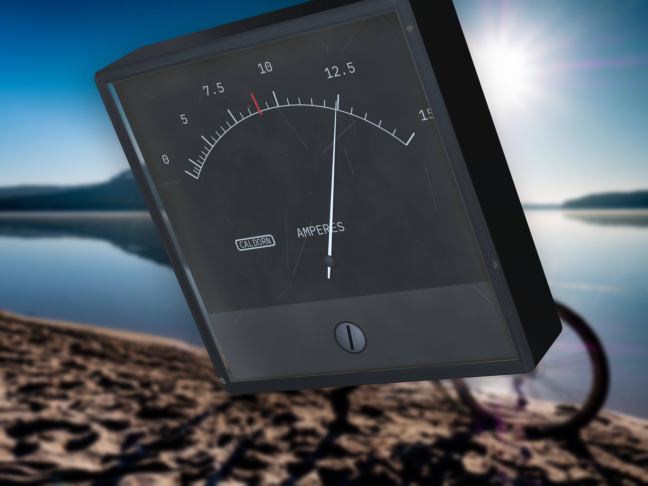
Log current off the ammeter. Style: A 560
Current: A 12.5
